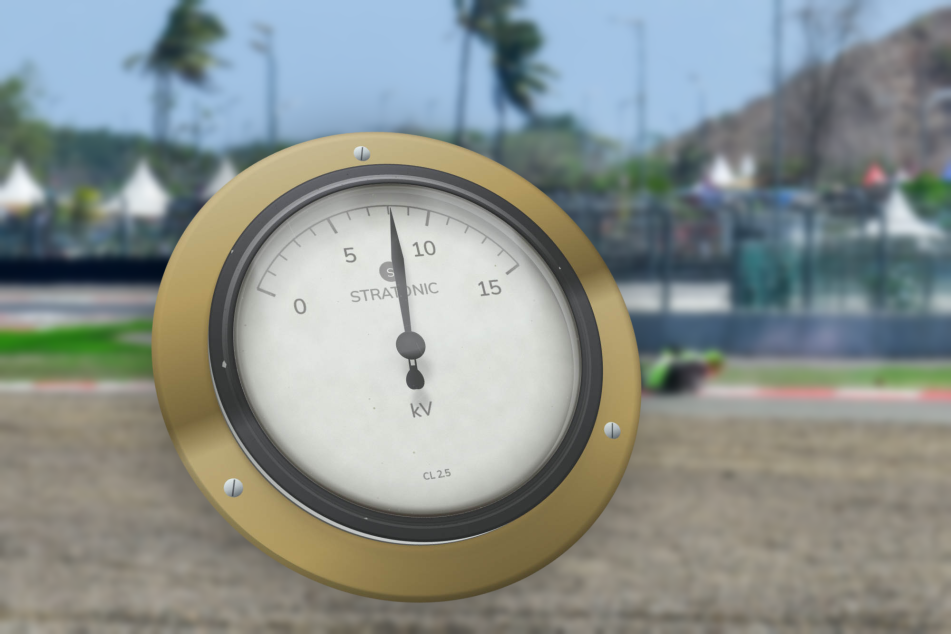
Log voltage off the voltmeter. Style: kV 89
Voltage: kV 8
